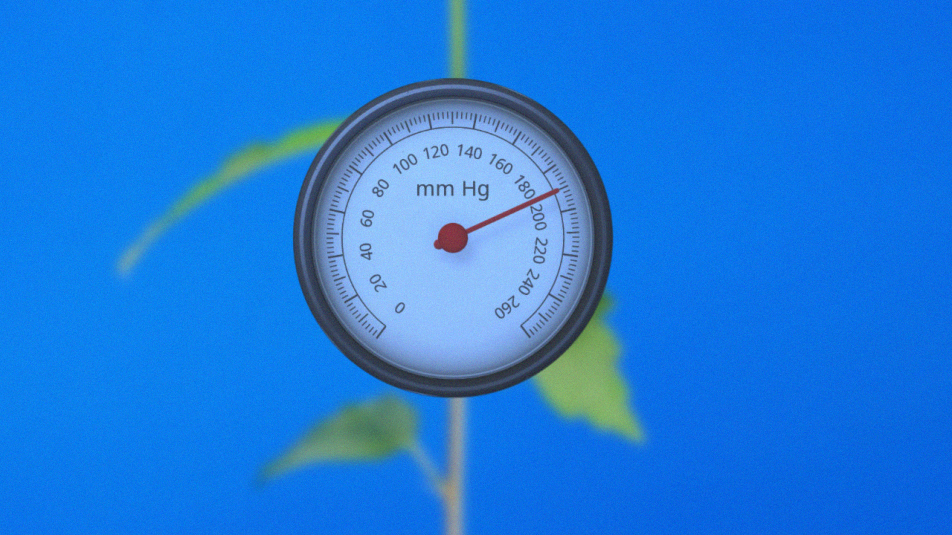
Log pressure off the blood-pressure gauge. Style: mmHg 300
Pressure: mmHg 190
